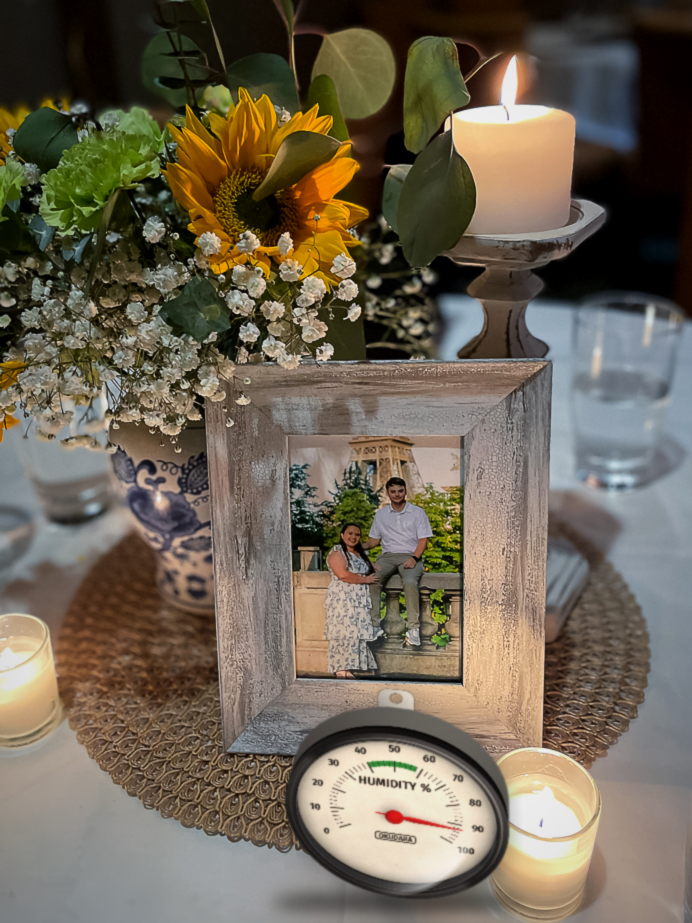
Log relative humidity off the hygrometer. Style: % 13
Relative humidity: % 90
